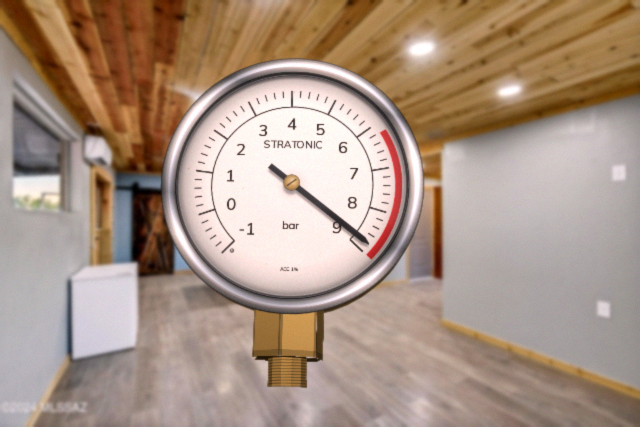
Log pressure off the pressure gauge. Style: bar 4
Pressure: bar 8.8
